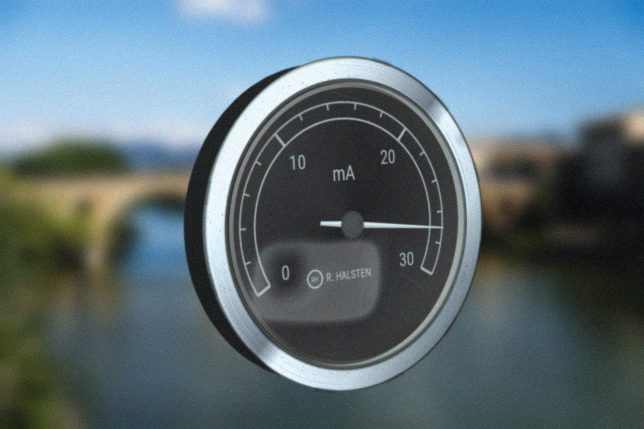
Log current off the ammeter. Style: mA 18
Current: mA 27
